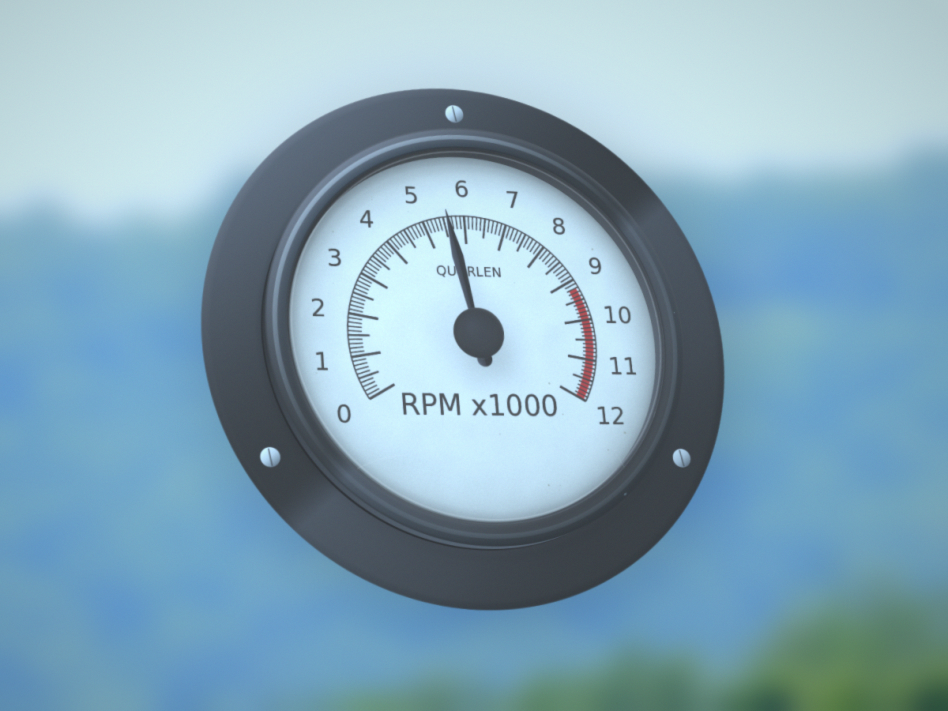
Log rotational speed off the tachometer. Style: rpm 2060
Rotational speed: rpm 5500
